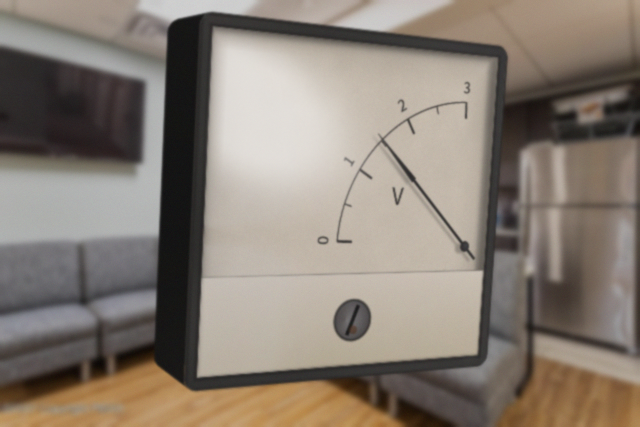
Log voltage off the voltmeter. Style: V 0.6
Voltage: V 1.5
